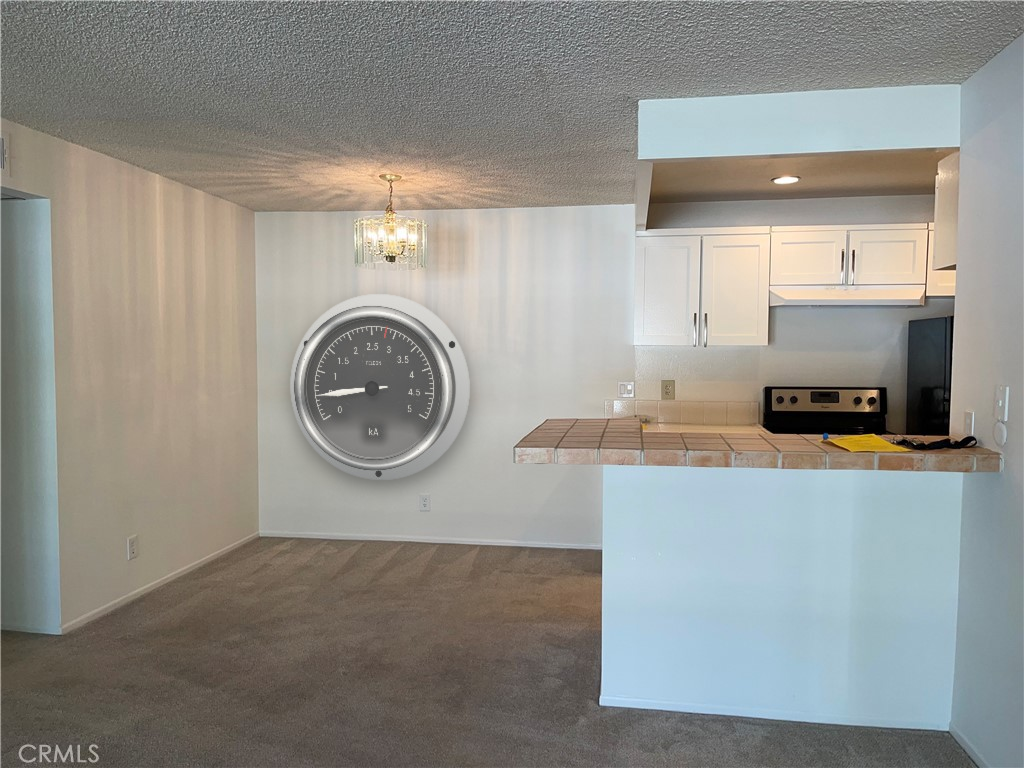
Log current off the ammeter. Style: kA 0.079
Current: kA 0.5
